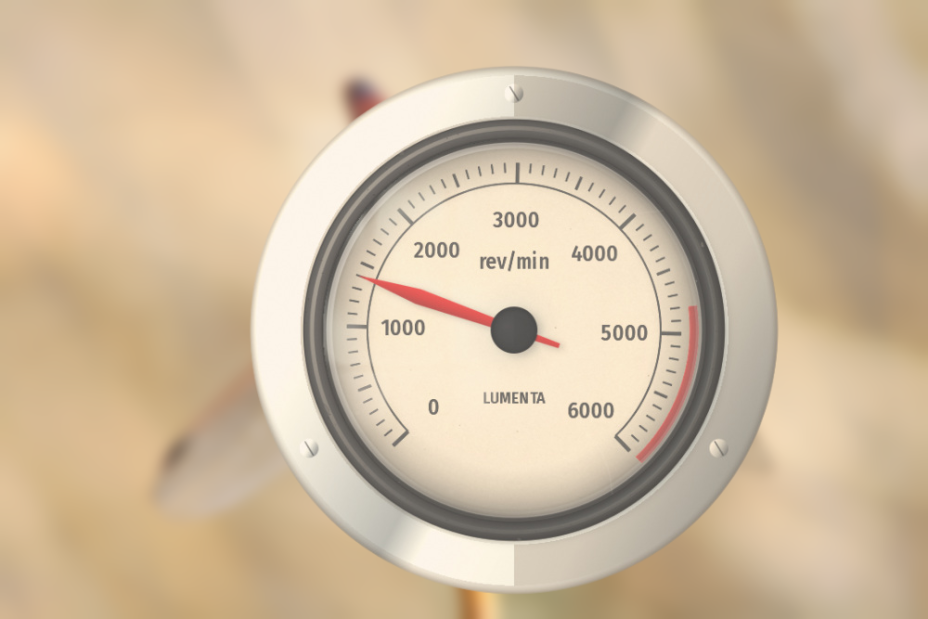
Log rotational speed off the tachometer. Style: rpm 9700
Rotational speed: rpm 1400
